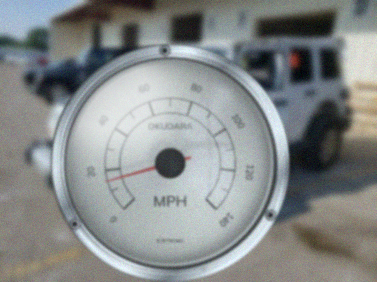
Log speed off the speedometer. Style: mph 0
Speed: mph 15
